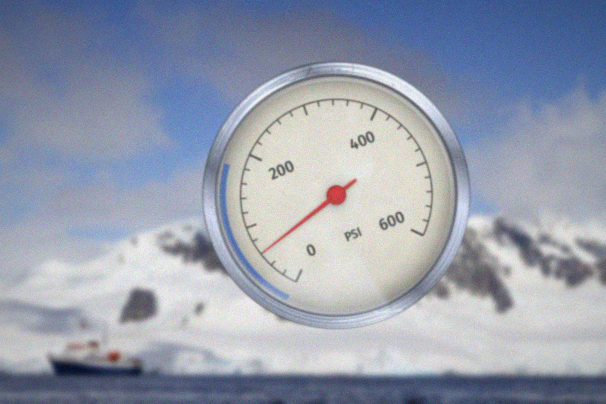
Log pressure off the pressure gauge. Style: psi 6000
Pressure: psi 60
